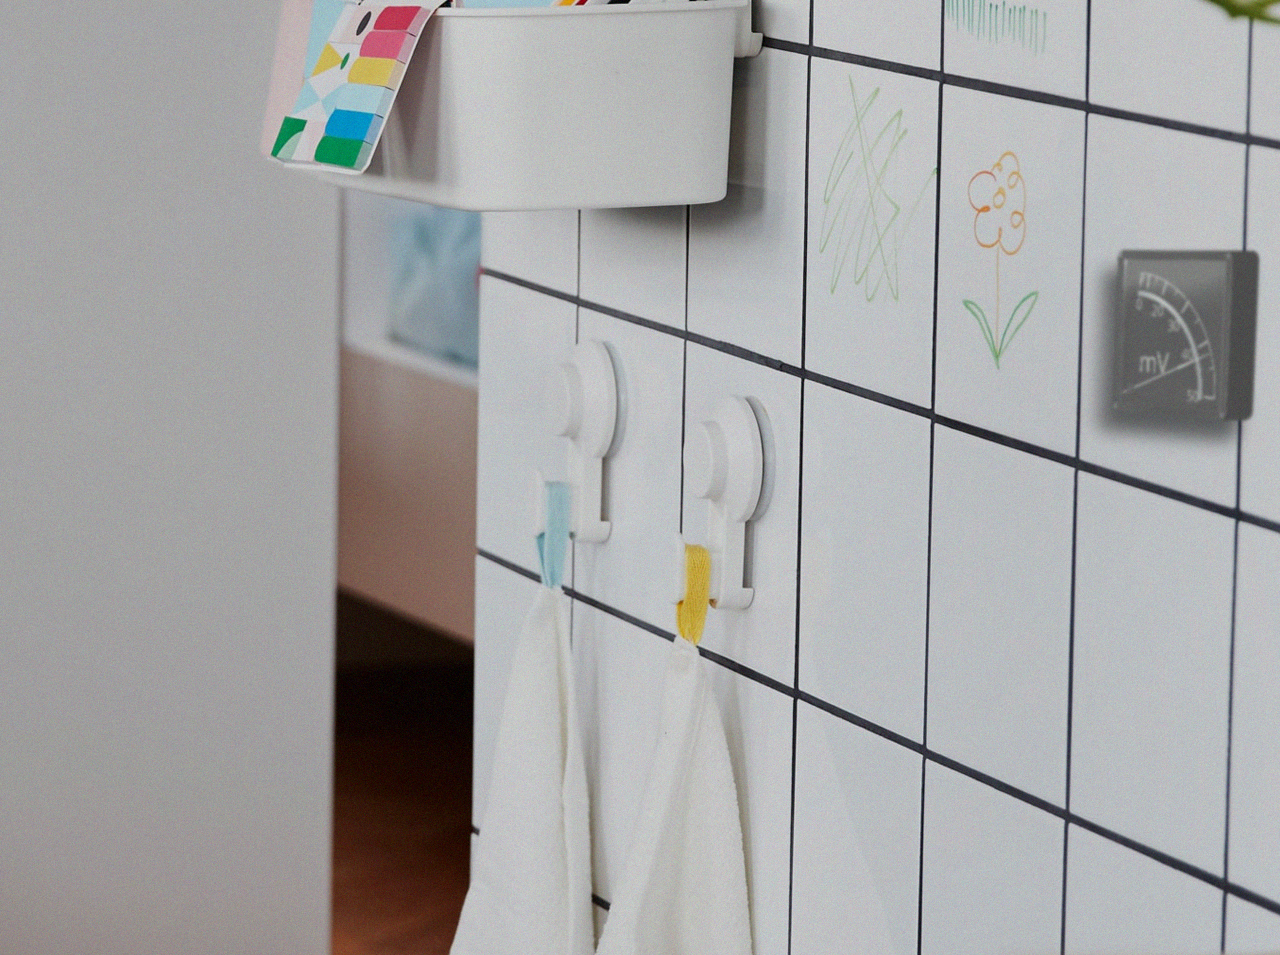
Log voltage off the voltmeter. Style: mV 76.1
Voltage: mV 42.5
